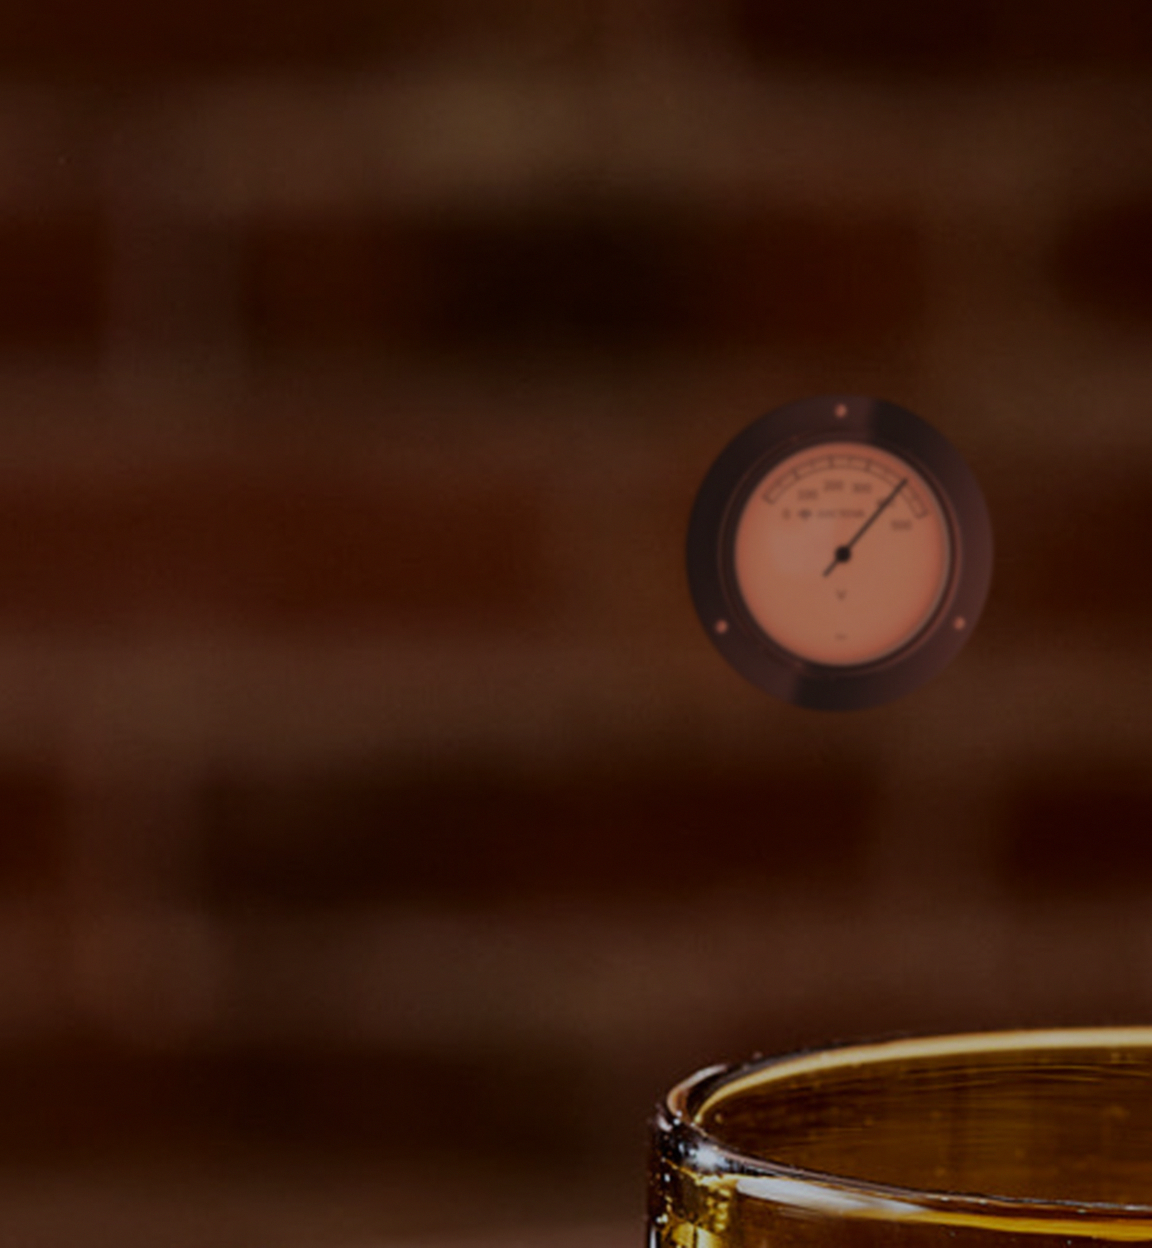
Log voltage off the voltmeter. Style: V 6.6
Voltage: V 400
